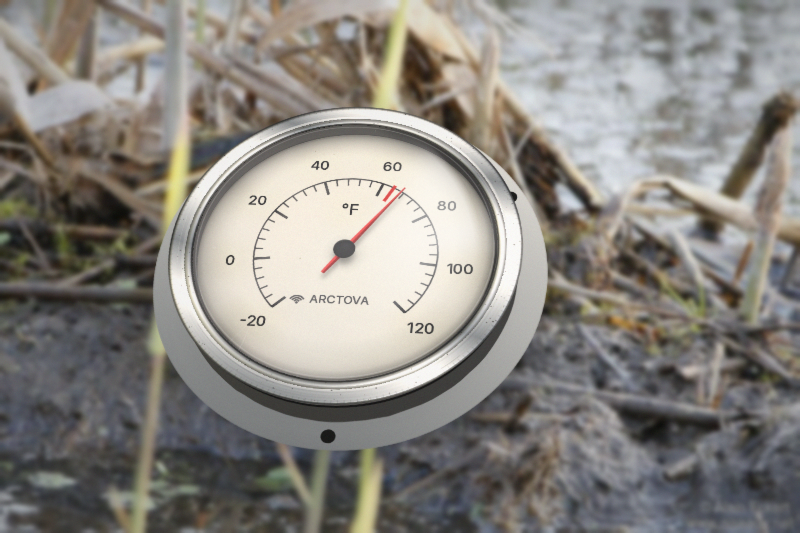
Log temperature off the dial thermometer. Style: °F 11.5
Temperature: °F 68
